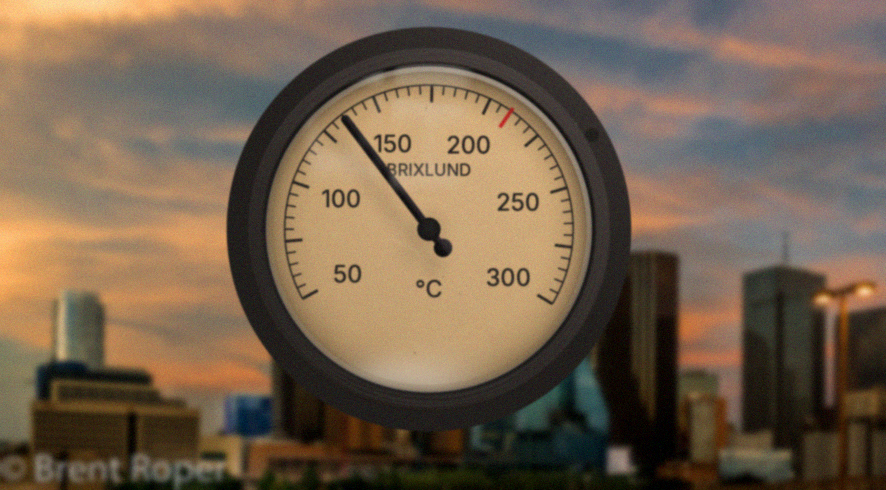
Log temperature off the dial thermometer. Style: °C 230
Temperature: °C 135
